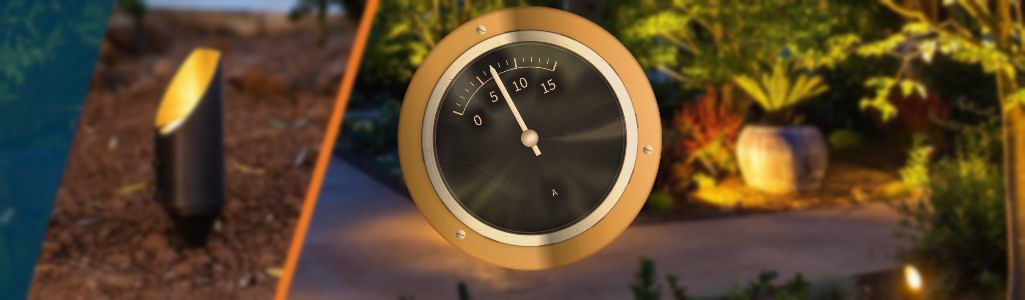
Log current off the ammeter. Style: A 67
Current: A 7
